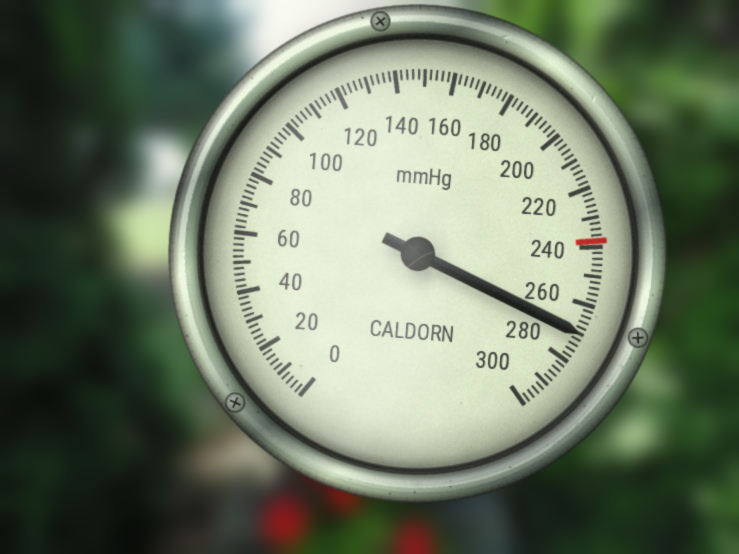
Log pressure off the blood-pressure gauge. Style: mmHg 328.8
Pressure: mmHg 270
